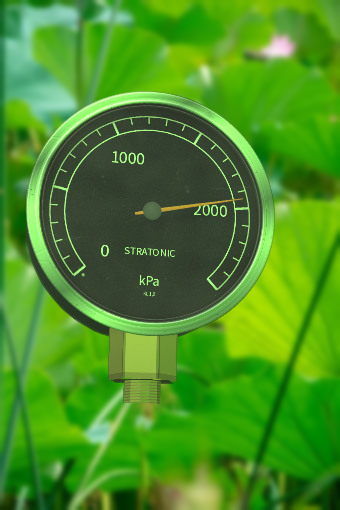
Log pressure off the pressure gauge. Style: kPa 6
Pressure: kPa 1950
